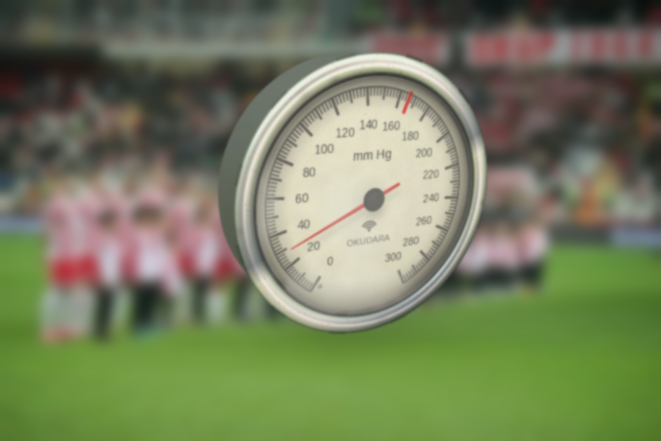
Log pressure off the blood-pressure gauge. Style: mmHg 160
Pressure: mmHg 30
